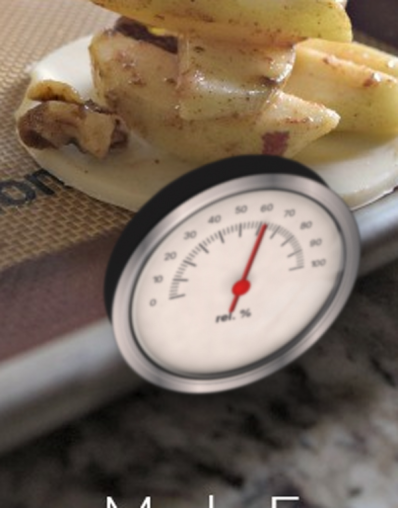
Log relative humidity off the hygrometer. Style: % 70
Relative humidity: % 60
